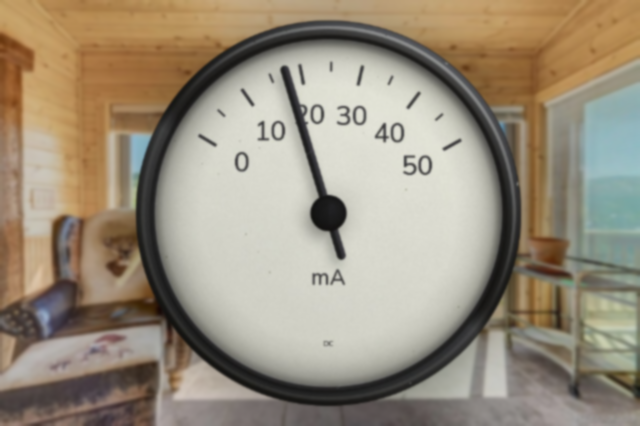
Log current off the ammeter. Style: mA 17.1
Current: mA 17.5
